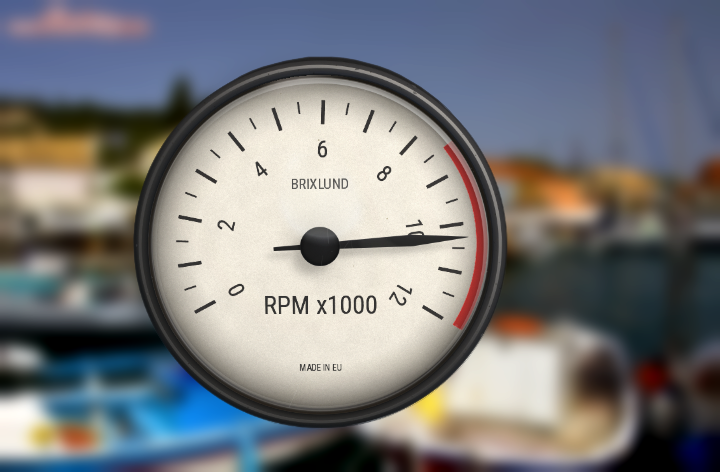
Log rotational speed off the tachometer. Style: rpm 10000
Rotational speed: rpm 10250
